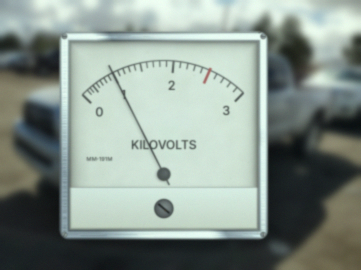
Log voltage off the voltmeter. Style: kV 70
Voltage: kV 1
